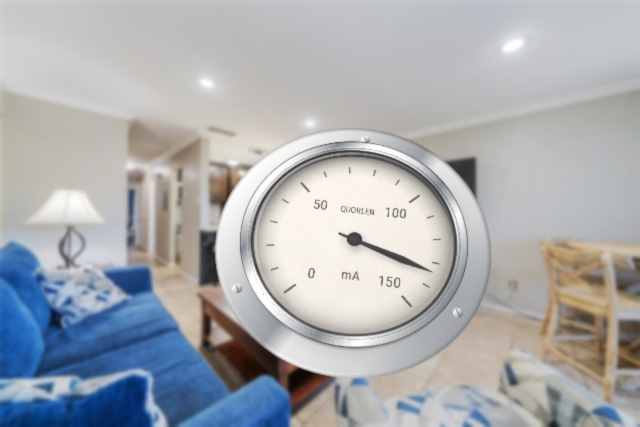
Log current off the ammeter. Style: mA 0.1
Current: mA 135
